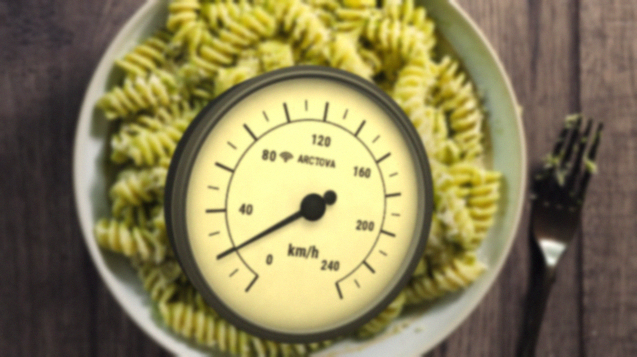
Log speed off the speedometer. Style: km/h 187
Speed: km/h 20
